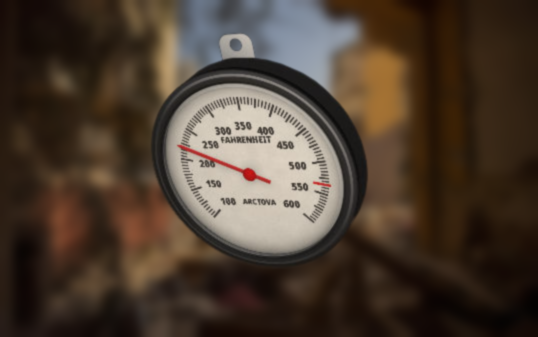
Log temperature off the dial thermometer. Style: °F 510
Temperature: °F 225
